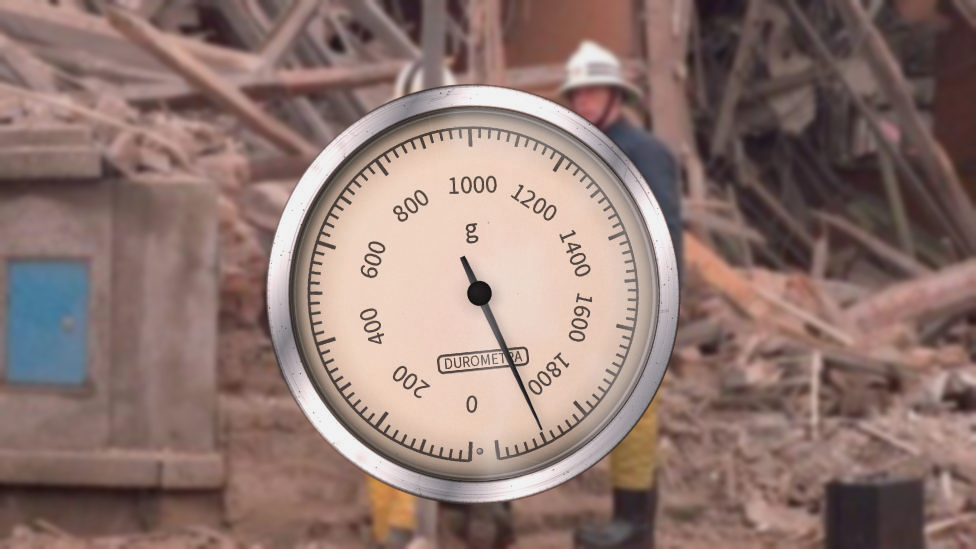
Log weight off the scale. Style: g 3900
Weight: g 1900
